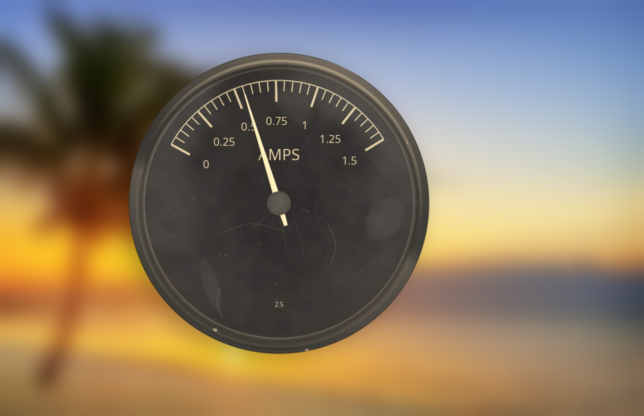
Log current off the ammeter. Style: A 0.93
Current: A 0.55
